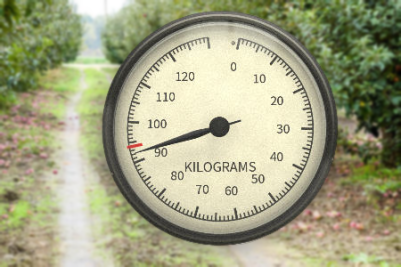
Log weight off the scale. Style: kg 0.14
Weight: kg 92
